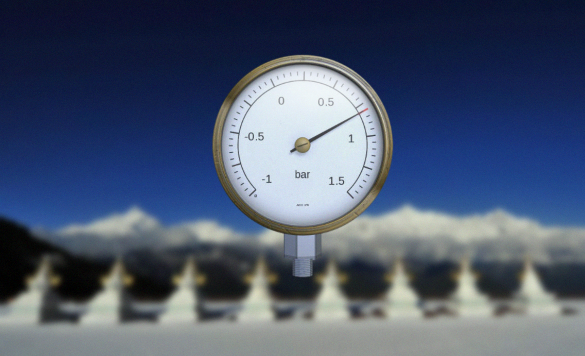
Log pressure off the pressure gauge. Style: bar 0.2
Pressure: bar 0.8
